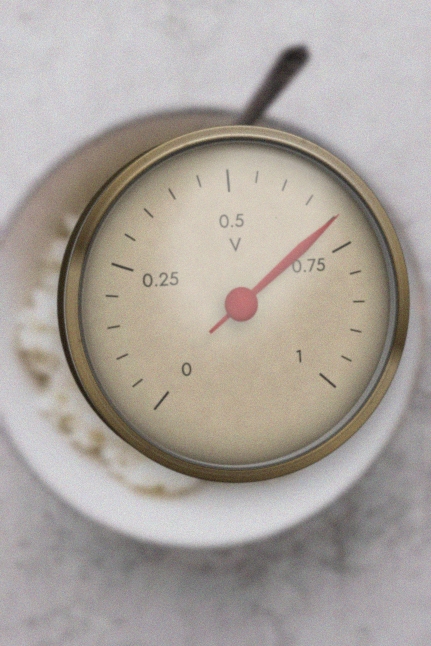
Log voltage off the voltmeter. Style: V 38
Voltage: V 0.7
